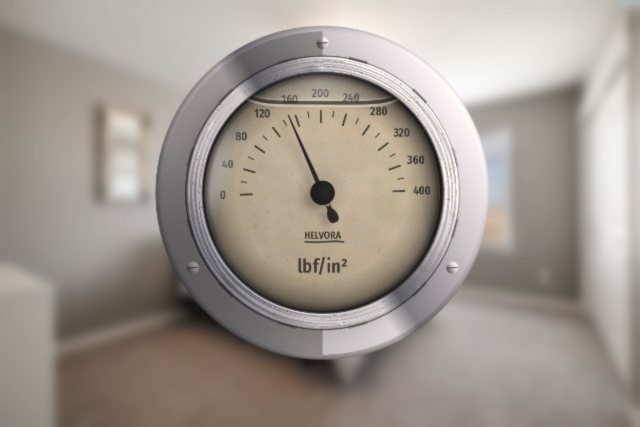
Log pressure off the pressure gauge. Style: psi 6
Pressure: psi 150
